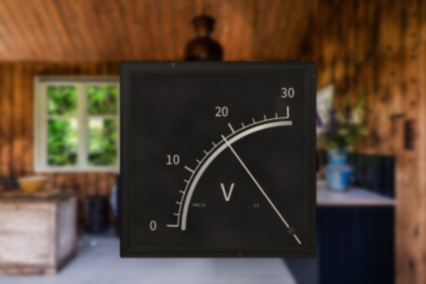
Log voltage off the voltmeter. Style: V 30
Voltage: V 18
